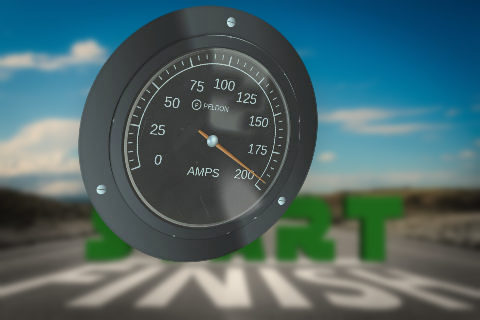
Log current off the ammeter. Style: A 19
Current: A 195
